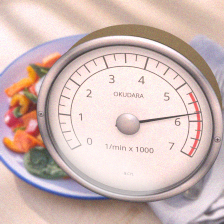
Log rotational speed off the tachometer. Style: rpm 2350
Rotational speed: rpm 5750
